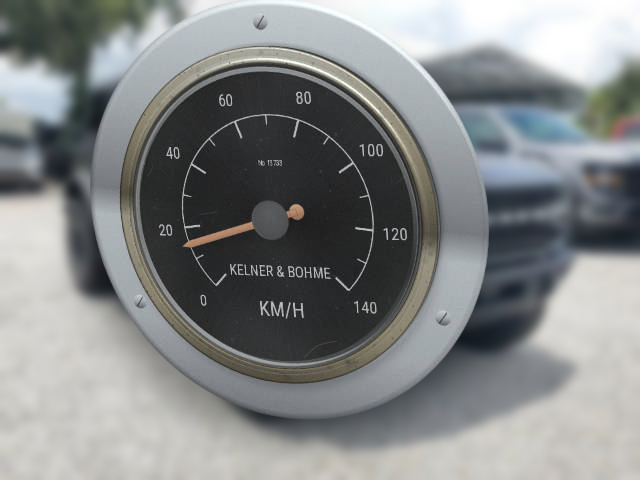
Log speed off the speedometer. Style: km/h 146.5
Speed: km/h 15
